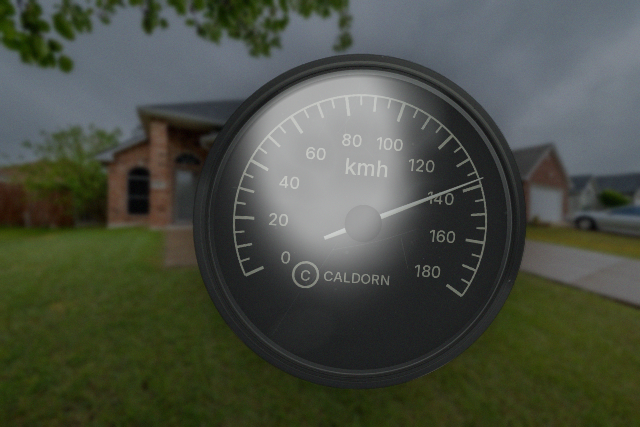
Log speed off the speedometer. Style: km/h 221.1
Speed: km/h 137.5
